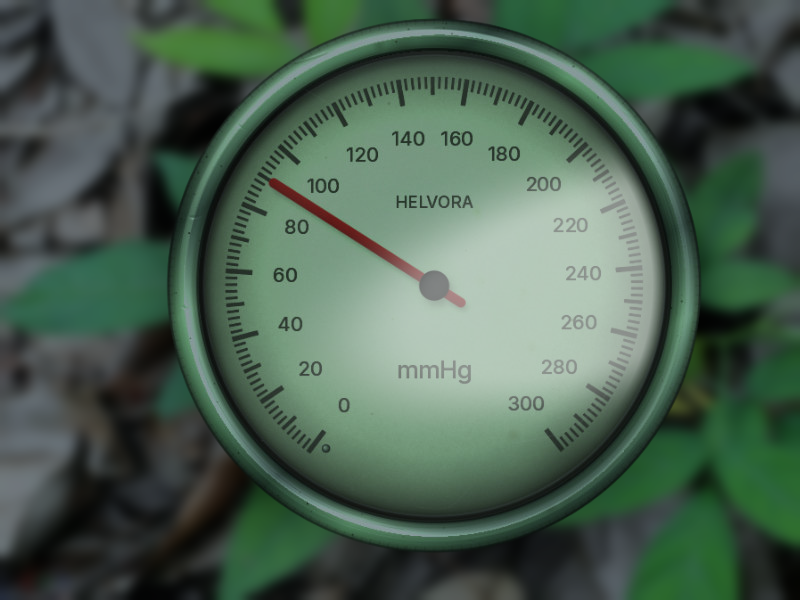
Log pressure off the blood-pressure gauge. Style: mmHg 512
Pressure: mmHg 90
